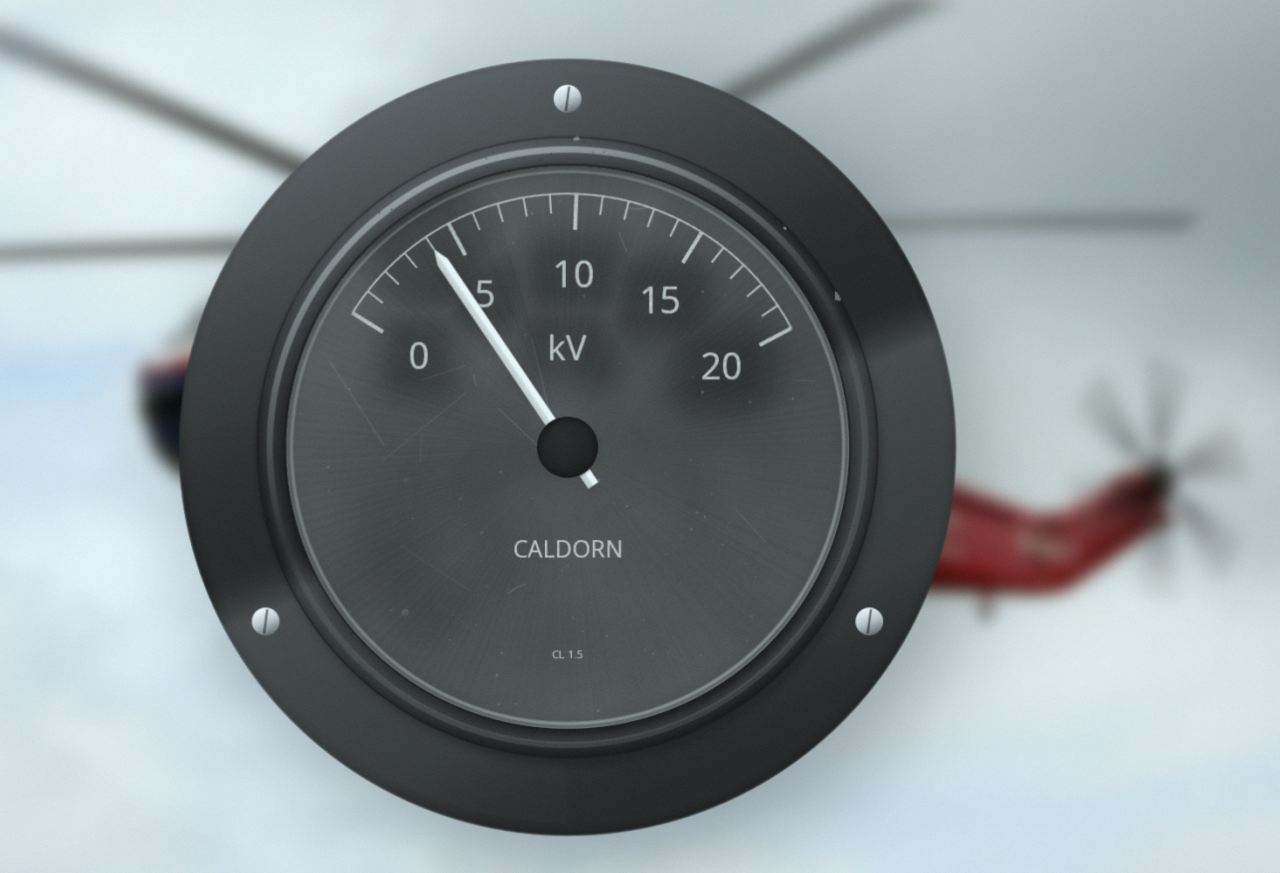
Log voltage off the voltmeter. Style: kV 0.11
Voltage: kV 4
